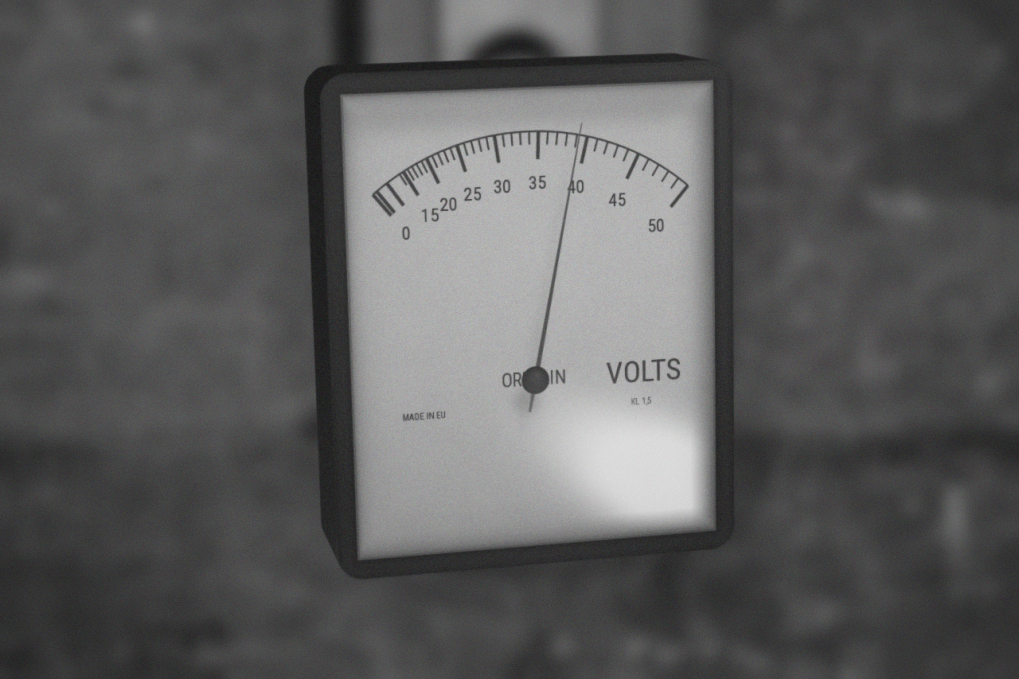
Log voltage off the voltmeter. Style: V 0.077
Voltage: V 39
